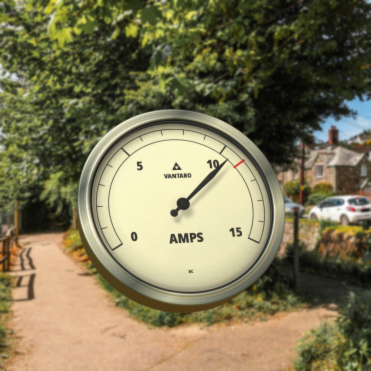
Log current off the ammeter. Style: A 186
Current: A 10.5
